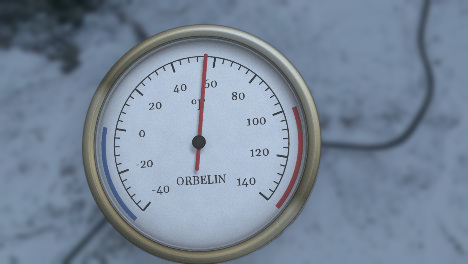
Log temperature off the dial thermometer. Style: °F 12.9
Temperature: °F 56
